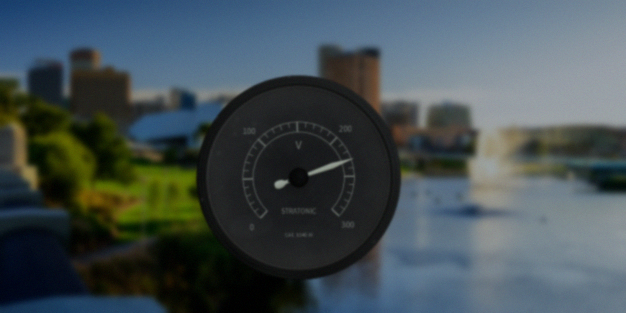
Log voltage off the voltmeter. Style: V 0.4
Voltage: V 230
